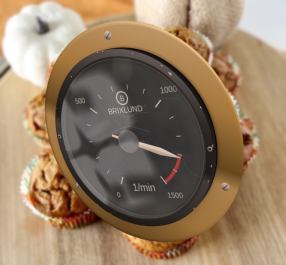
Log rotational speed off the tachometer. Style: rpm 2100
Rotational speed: rpm 1300
